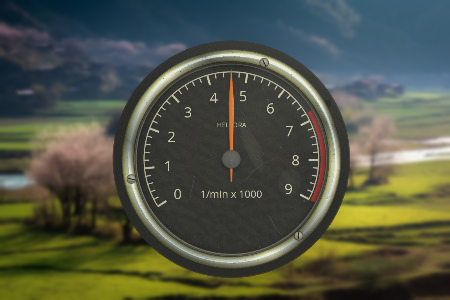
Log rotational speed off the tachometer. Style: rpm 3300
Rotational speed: rpm 4600
